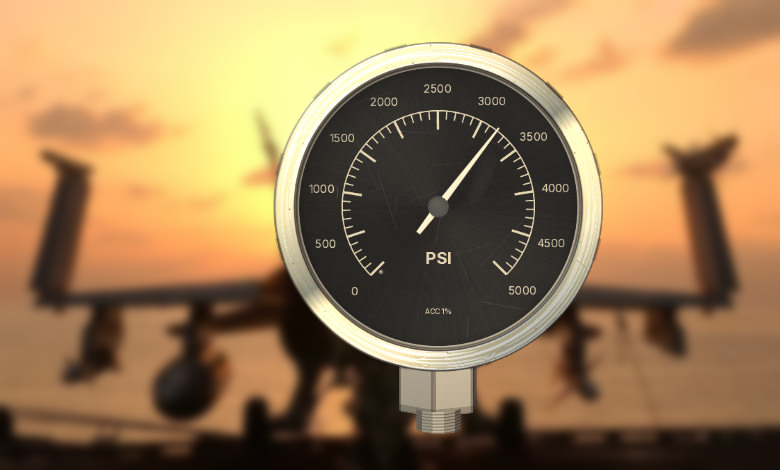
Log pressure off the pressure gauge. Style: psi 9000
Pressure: psi 3200
